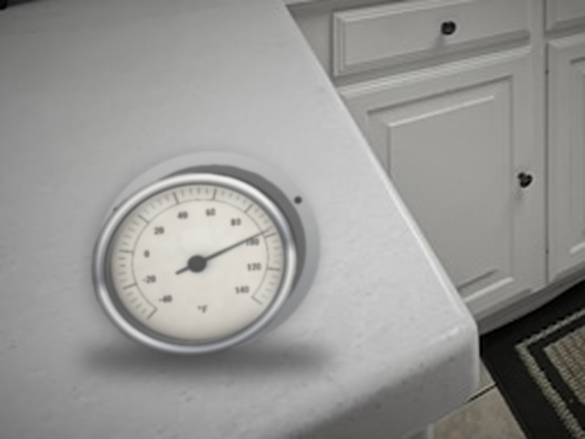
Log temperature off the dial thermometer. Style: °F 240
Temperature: °F 96
